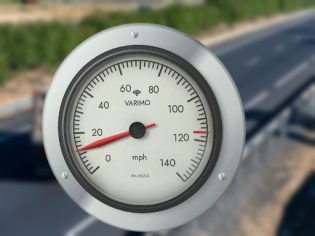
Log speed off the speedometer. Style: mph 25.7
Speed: mph 12
